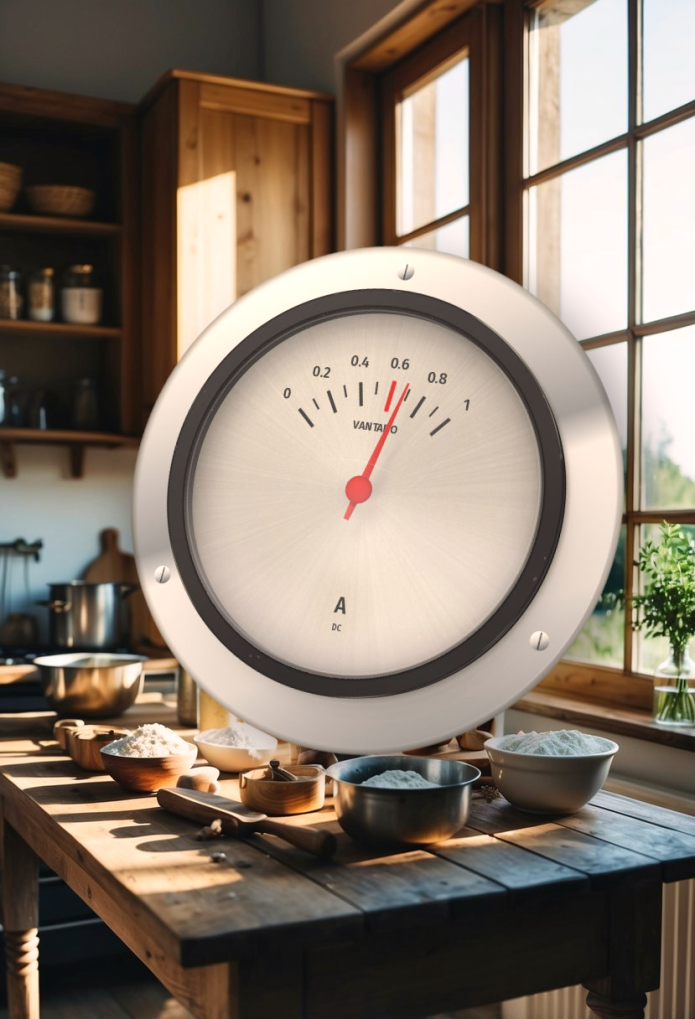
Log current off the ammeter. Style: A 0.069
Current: A 0.7
